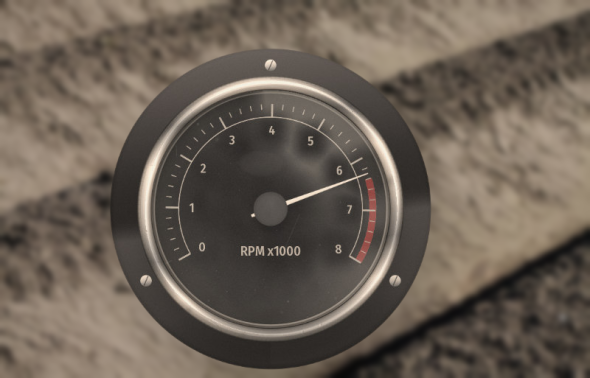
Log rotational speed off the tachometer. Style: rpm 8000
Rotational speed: rpm 6300
